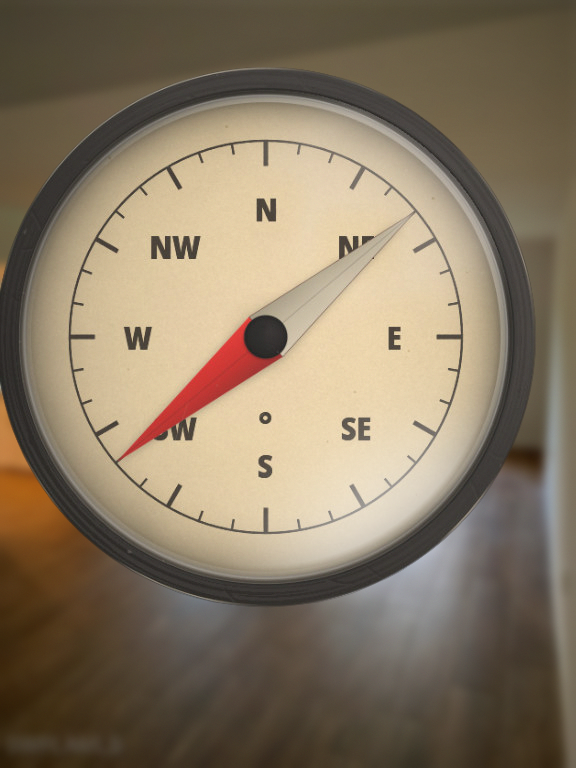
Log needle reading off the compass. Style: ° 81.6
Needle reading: ° 230
